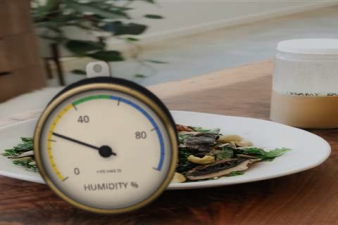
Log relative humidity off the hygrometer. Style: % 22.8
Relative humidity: % 24
